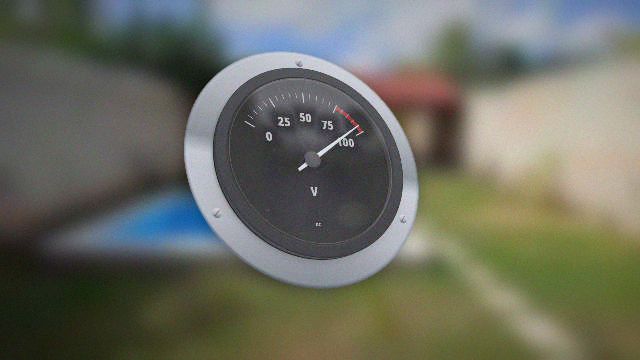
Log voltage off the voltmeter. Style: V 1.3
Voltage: V 95
